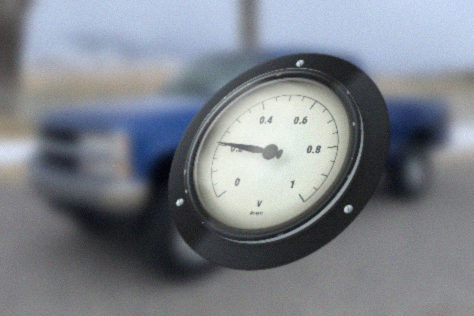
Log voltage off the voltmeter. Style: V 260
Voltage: V 0.2
